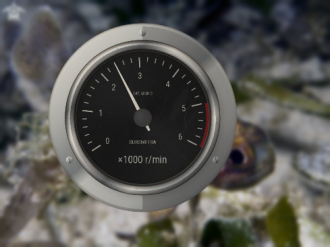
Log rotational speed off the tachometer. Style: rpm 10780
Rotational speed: rpm 2400
